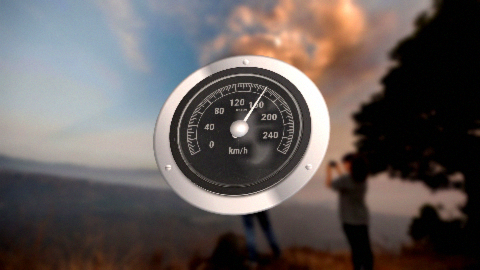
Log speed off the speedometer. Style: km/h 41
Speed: km/h 160
